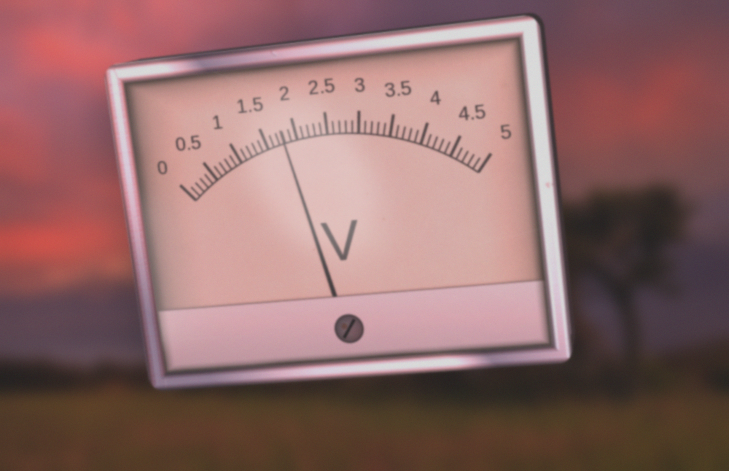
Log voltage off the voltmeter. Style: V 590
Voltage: V 1.8
